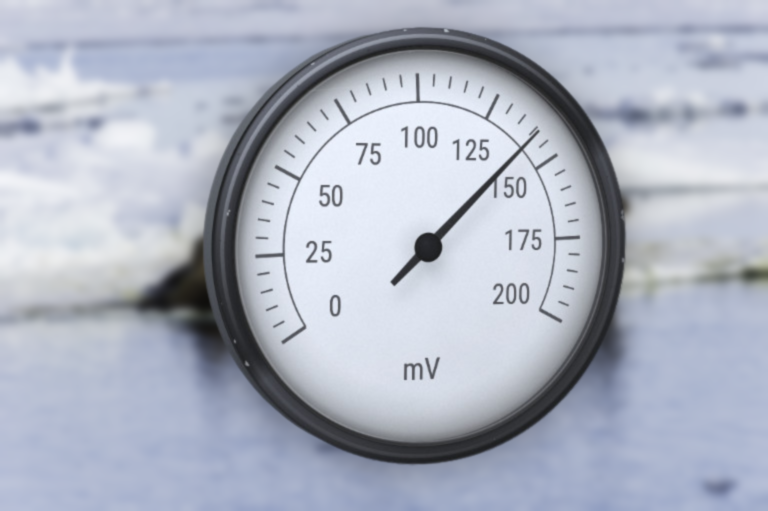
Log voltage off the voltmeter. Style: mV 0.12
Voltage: mV 140
